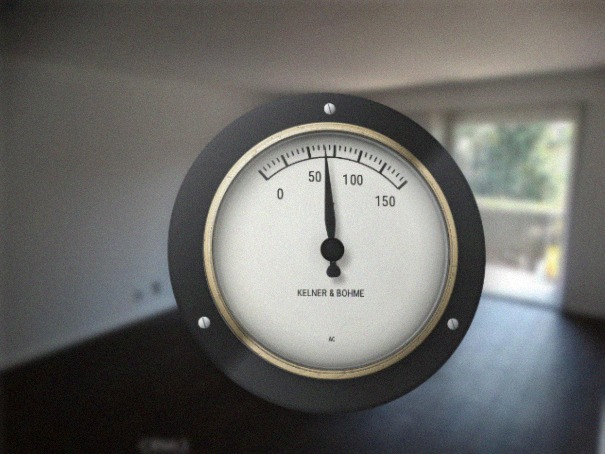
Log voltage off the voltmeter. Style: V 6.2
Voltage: V 65
